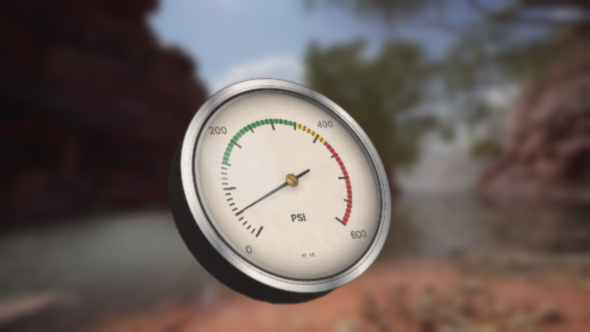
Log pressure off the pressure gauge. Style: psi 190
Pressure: psi 50
